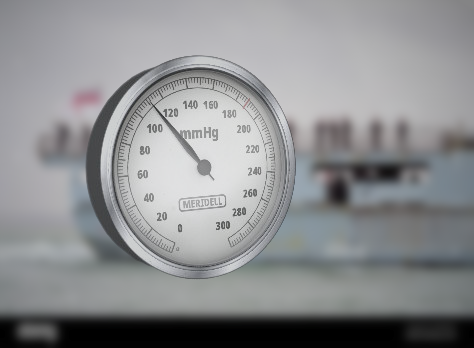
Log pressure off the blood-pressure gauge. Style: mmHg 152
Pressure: mmHg 110
